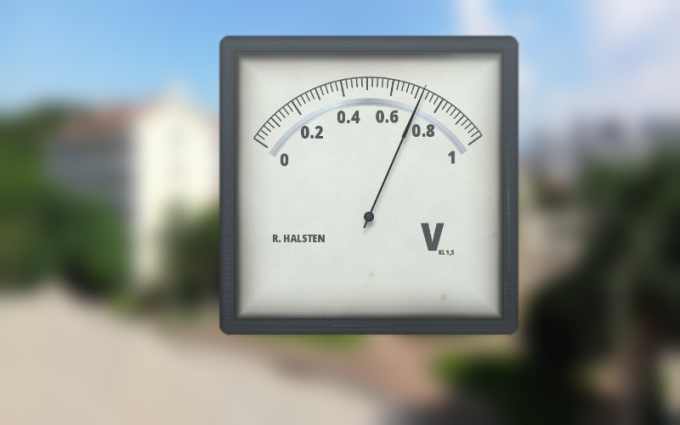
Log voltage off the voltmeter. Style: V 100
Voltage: V 0.72
